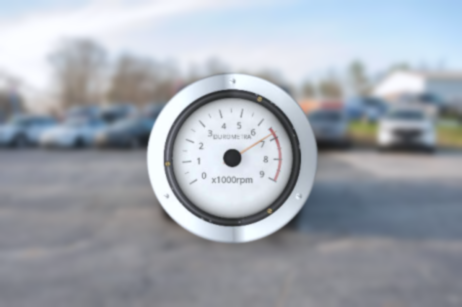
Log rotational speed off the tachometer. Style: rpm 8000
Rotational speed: rpm 6750
